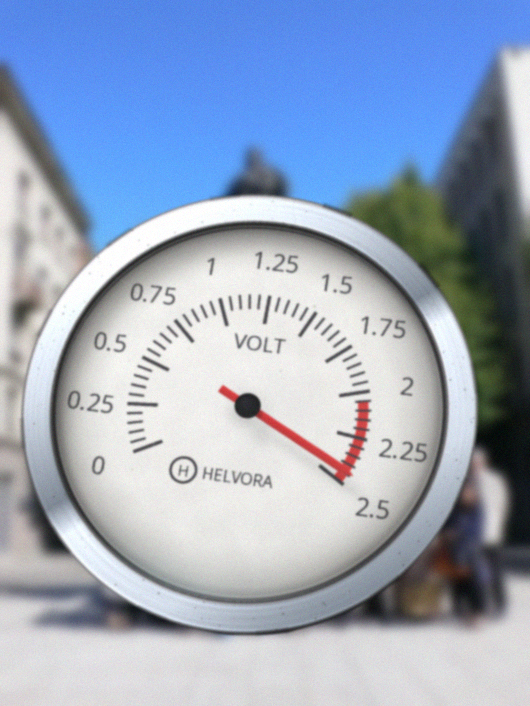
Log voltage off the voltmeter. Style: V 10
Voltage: V 2.45
